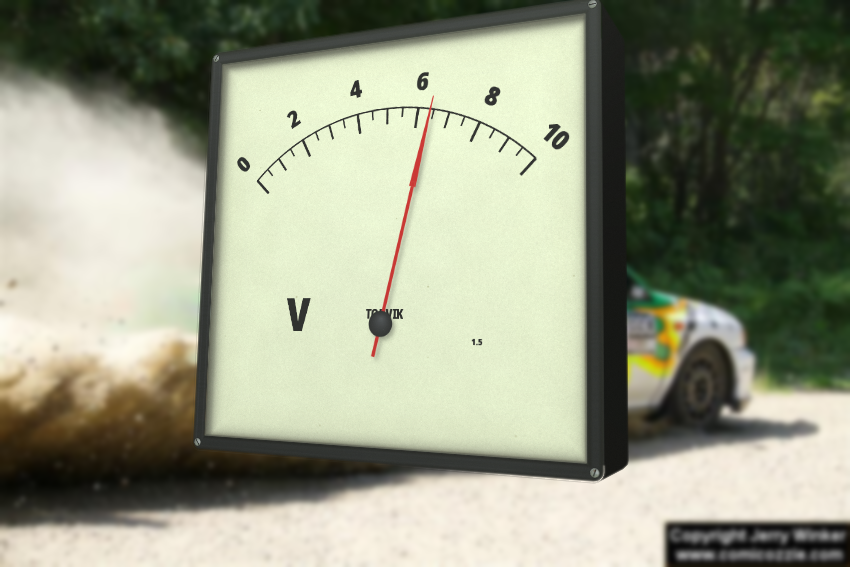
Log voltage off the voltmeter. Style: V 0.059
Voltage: V 6.5
